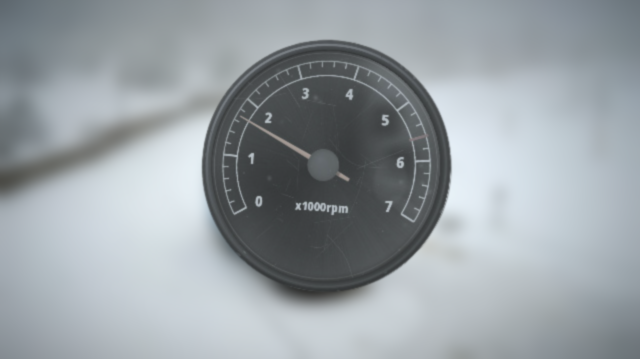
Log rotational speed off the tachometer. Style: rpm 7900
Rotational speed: rpm 1700
